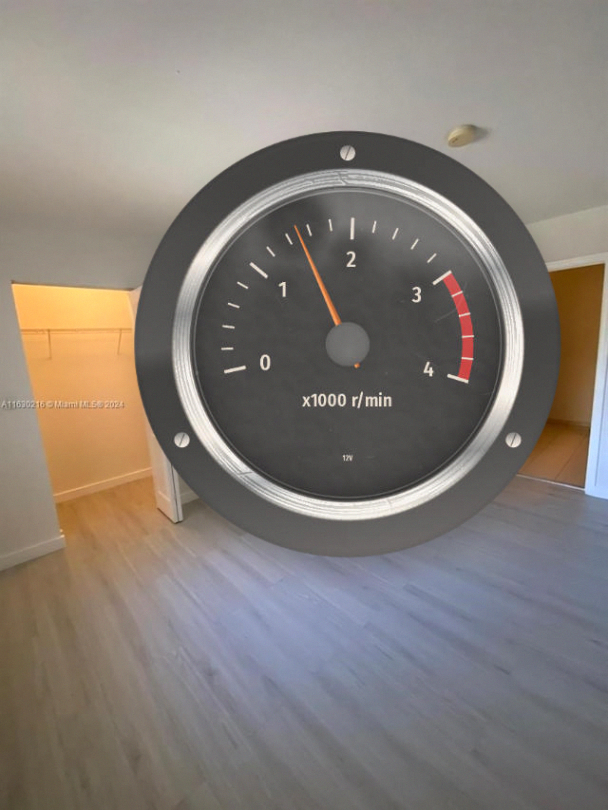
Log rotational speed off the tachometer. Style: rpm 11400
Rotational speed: rpm 1500
